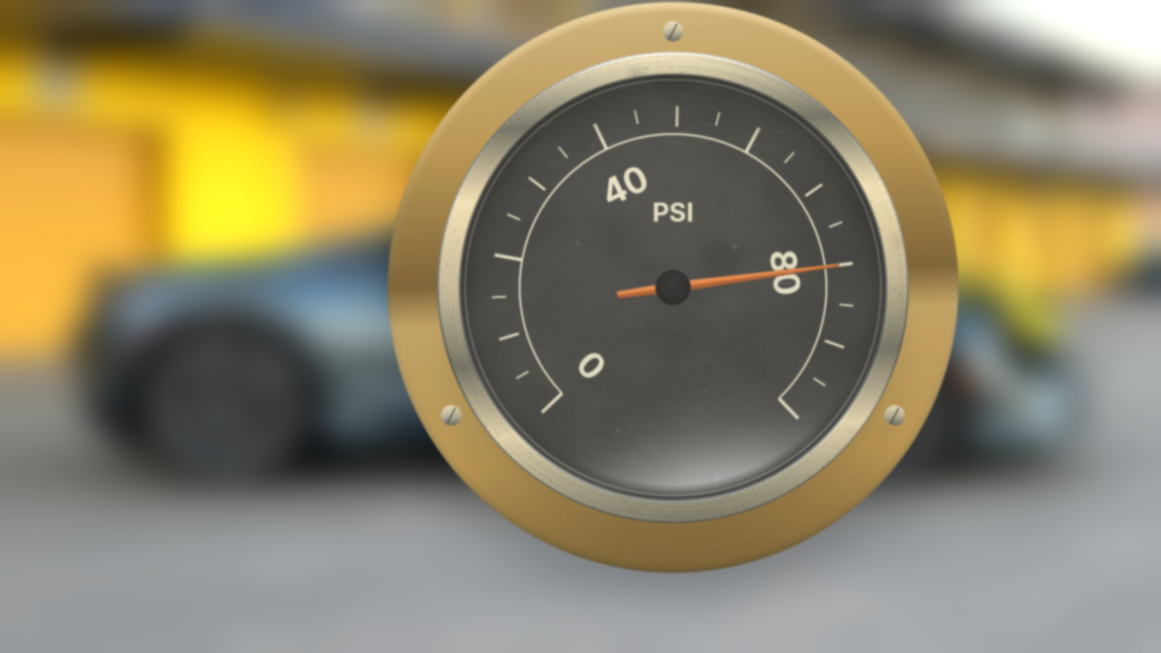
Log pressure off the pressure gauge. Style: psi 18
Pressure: psi 80
